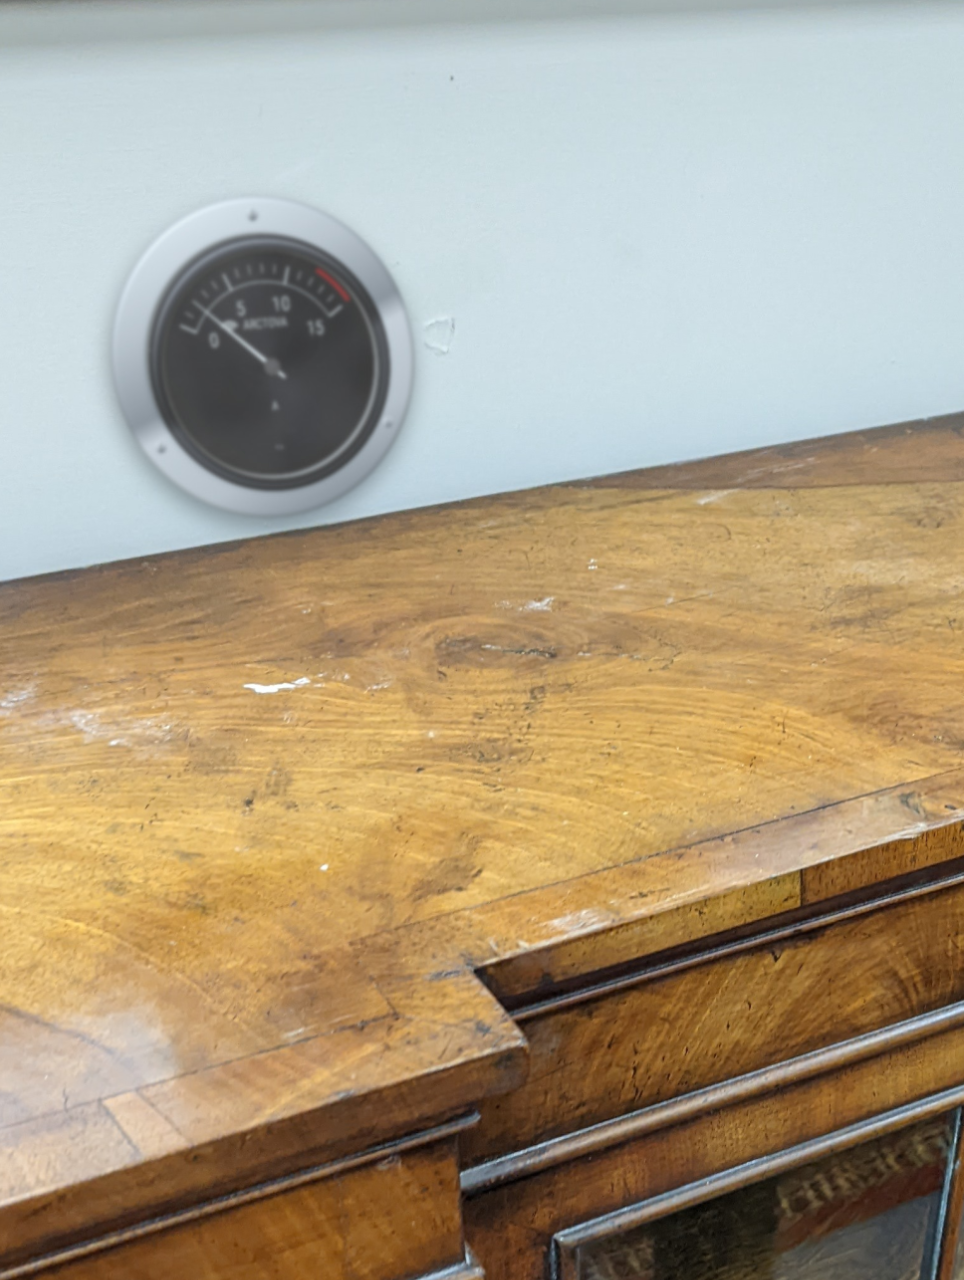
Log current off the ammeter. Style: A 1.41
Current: A 2
